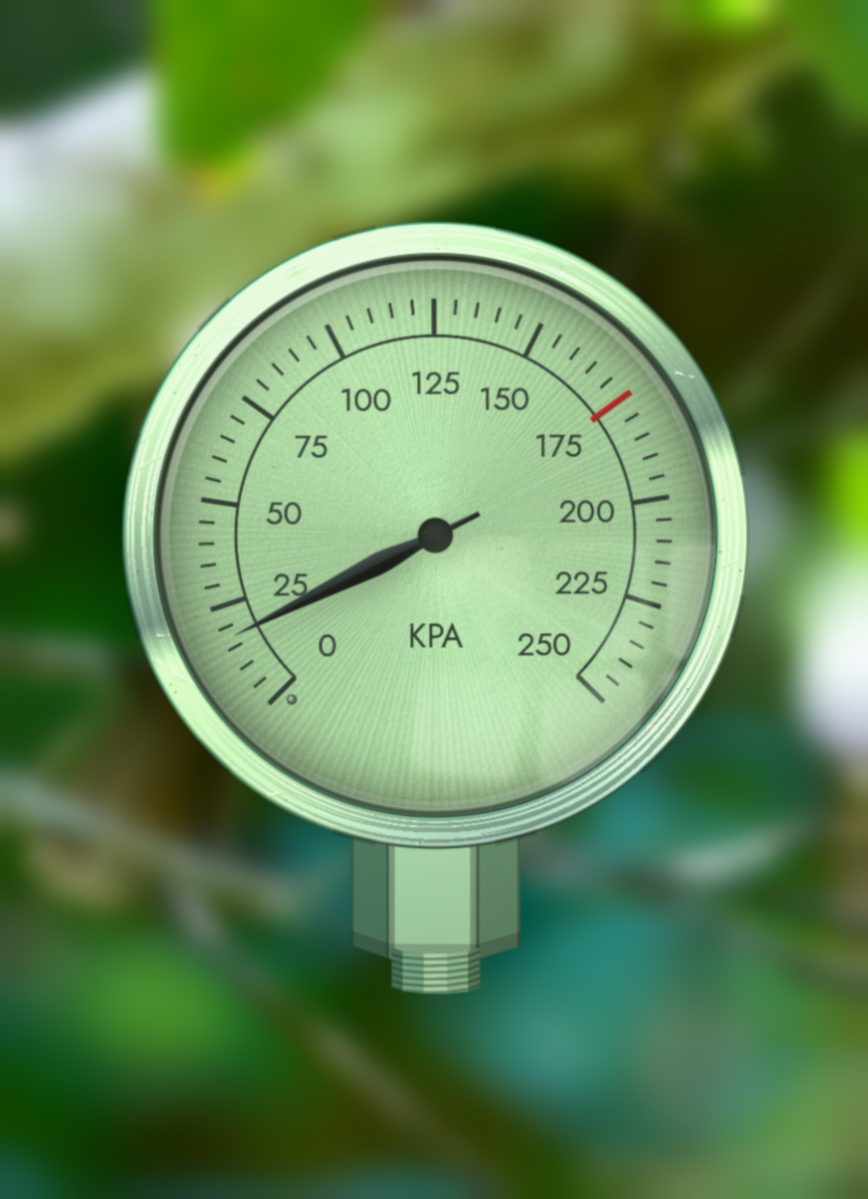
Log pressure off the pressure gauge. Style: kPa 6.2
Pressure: kPa 17.5
